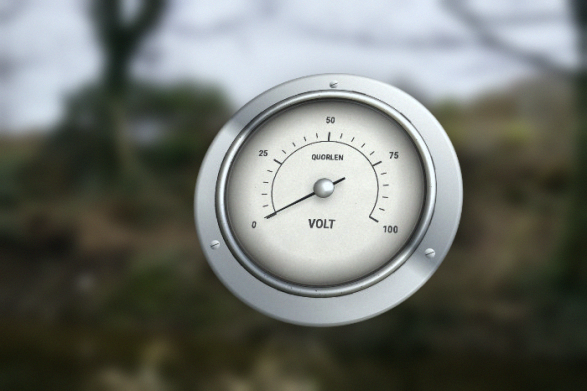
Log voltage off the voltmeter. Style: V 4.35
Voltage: V 0
